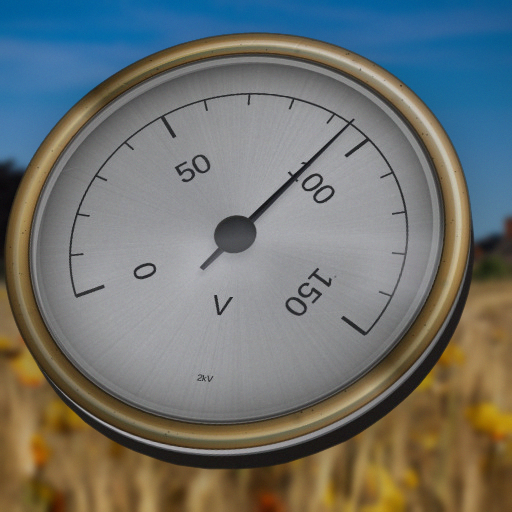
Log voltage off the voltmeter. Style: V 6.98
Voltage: V 95
